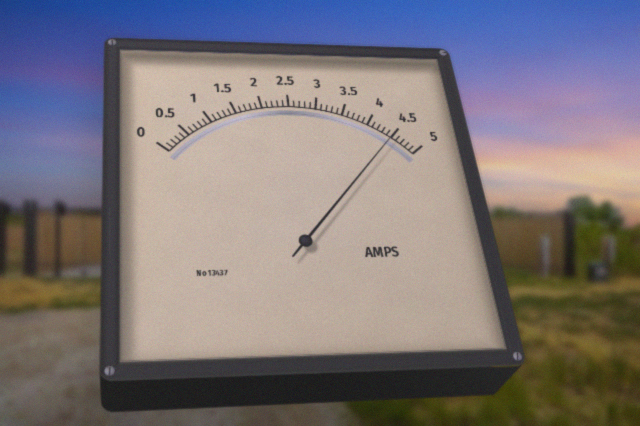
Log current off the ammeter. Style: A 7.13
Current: A 4.5
